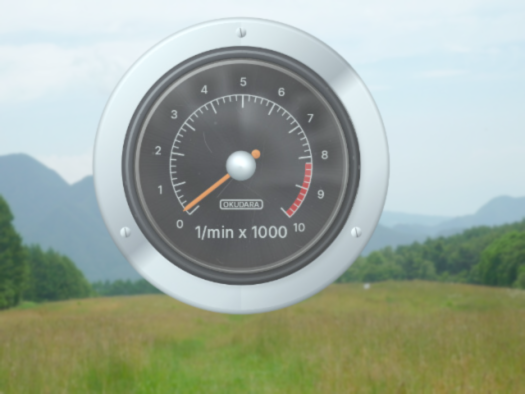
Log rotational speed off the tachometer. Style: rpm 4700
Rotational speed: rpm 200
